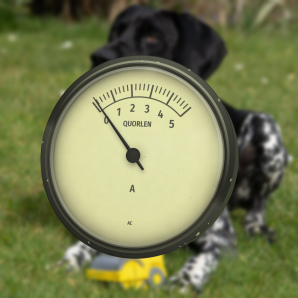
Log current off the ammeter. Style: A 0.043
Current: A 0.2
